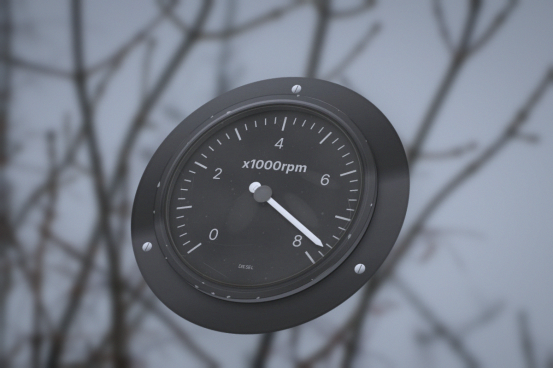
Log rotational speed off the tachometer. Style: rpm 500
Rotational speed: rpm 7700
